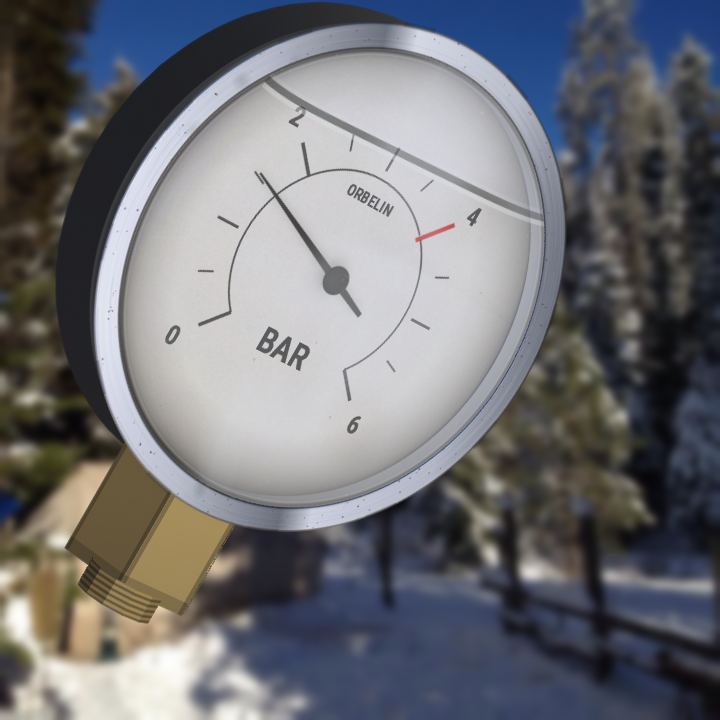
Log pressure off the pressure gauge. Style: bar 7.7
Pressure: bar 1.5
